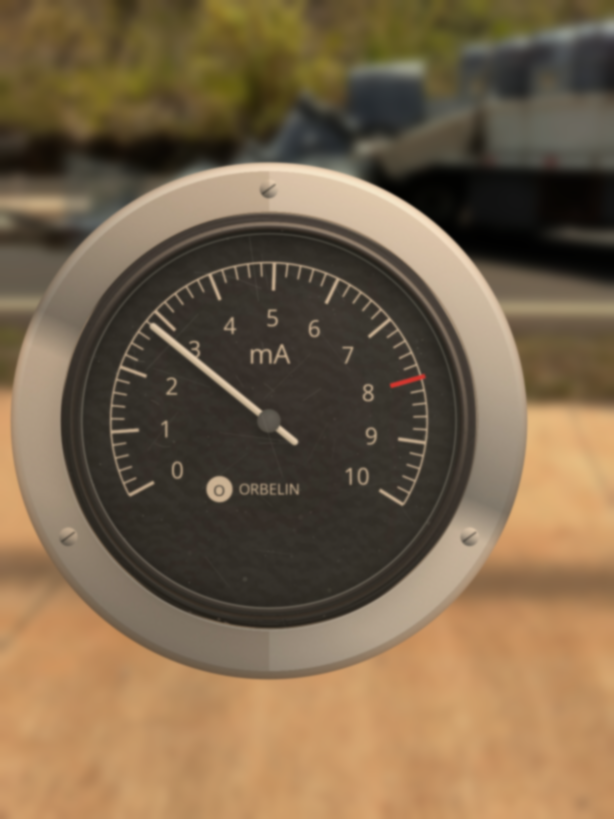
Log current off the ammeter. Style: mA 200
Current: mA 2.8
